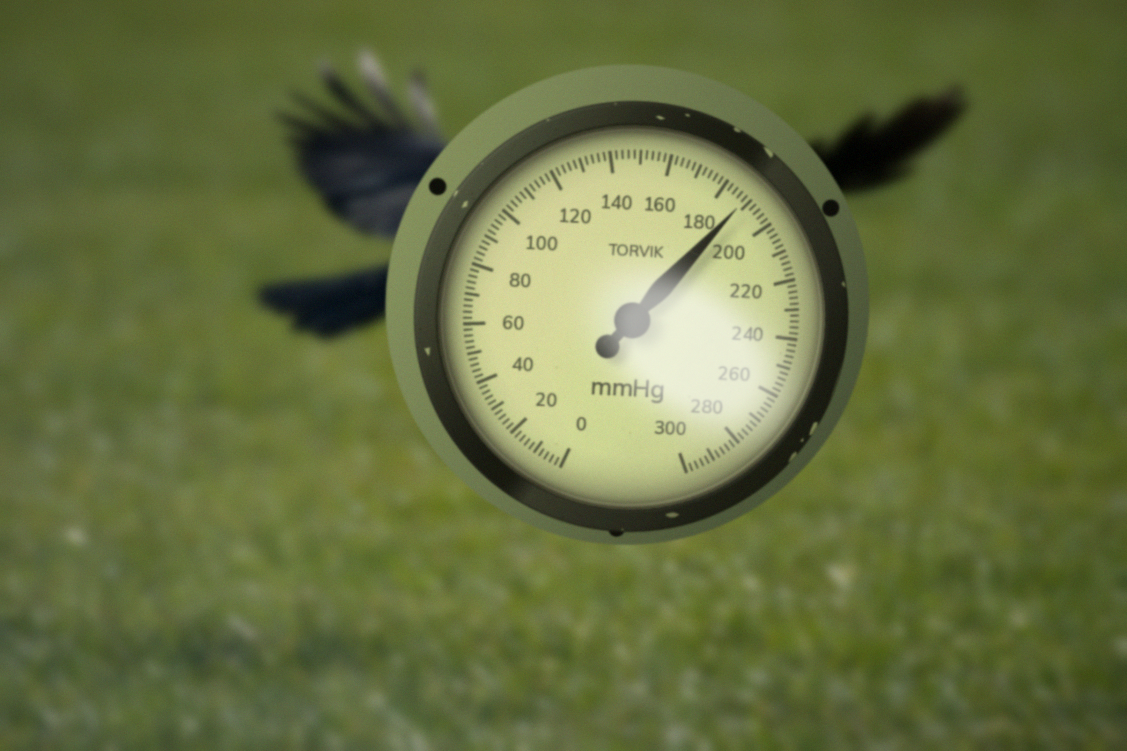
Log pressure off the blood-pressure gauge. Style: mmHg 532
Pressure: mmHg 188
